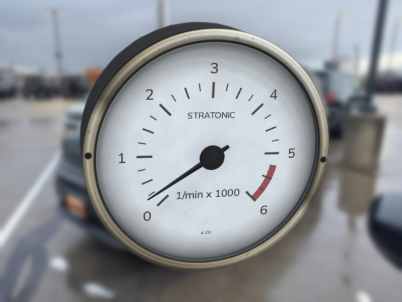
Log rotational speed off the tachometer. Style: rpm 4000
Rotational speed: rpm 250
